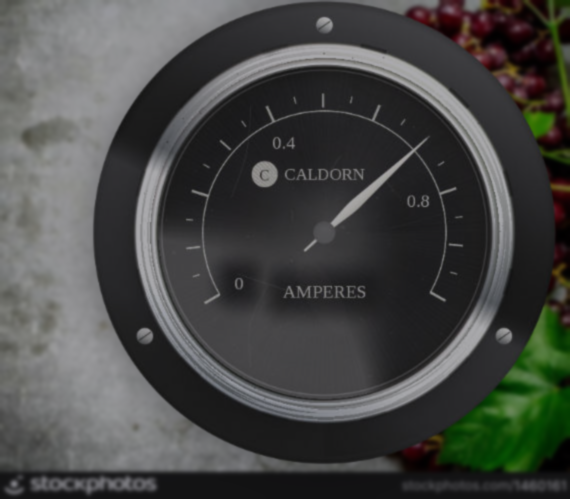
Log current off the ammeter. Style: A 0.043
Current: A 0.7
